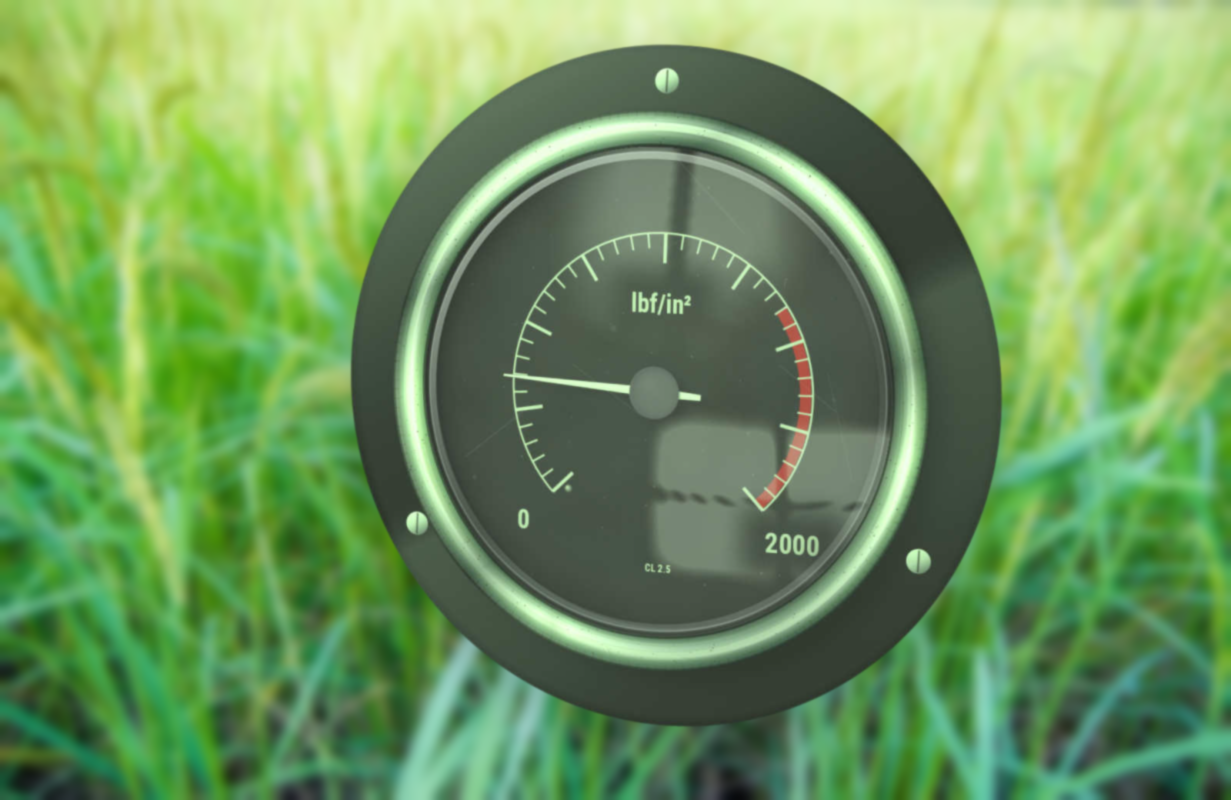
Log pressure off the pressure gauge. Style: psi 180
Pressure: psi 350
